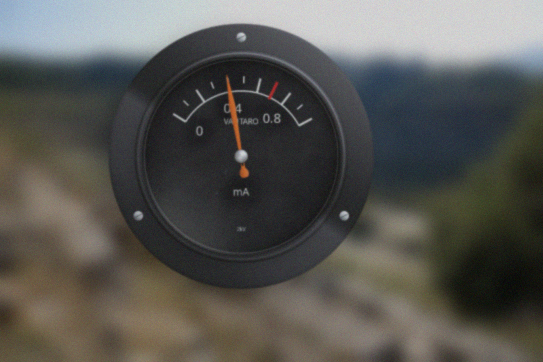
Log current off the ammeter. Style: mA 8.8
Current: mA 0.4
